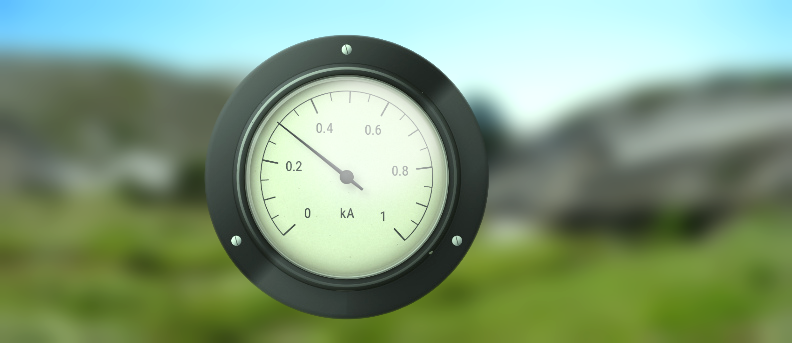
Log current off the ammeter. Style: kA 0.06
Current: kA 0.3
